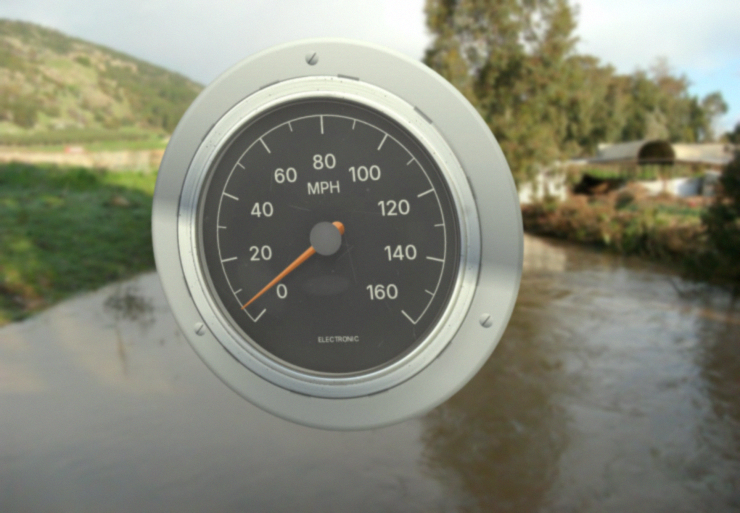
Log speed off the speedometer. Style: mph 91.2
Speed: mph 5
